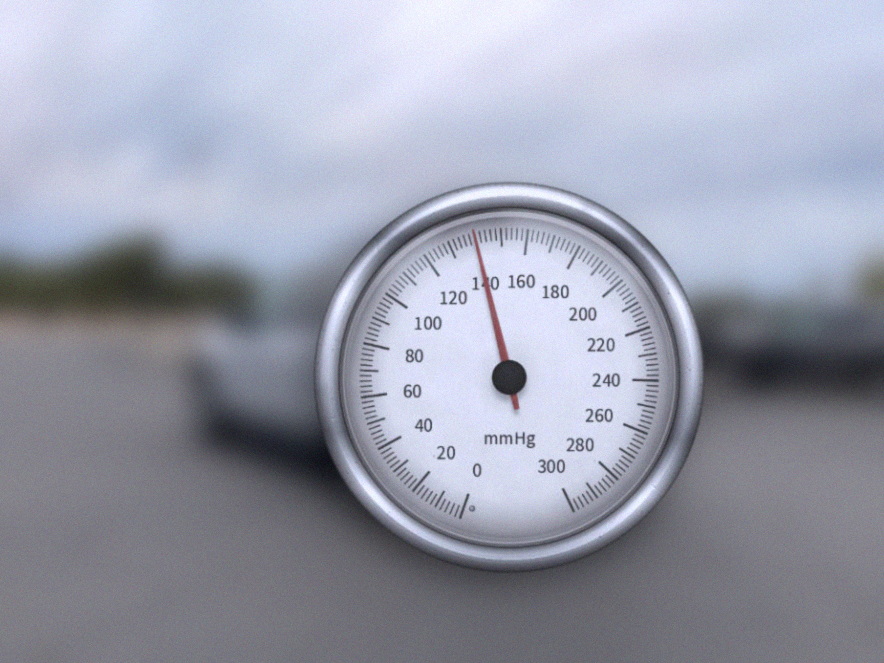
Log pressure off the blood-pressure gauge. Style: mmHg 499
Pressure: mmHg 140
